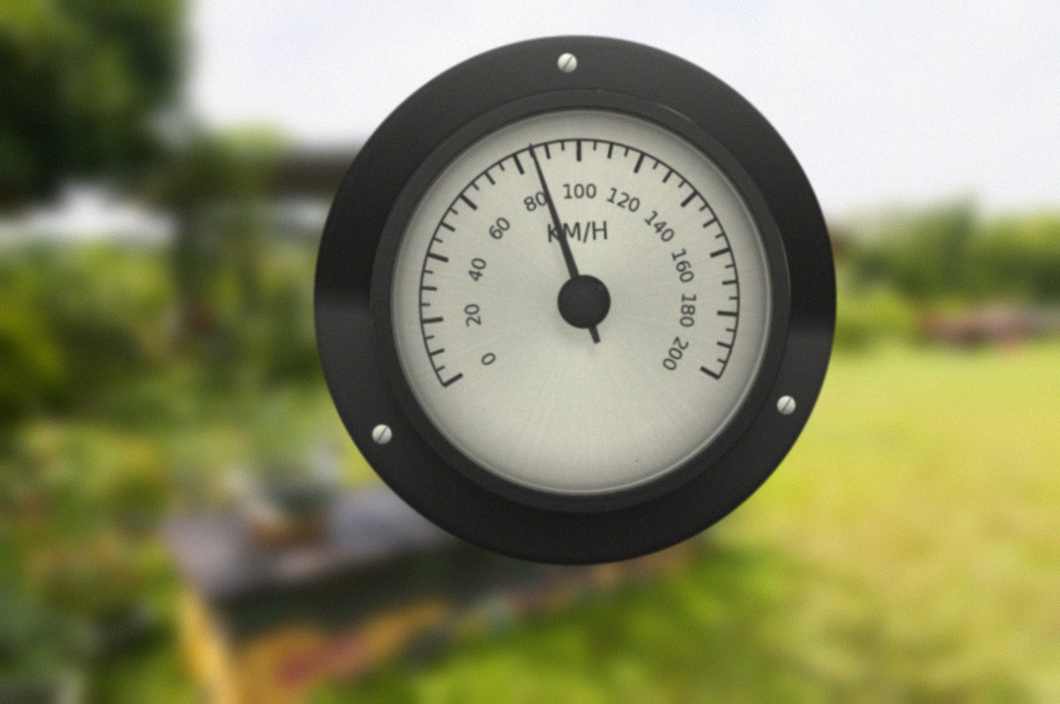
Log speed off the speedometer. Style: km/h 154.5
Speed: km/h 85
